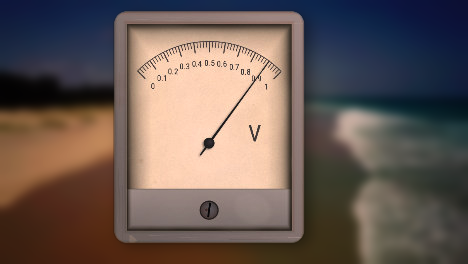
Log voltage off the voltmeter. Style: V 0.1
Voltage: V 0.9
